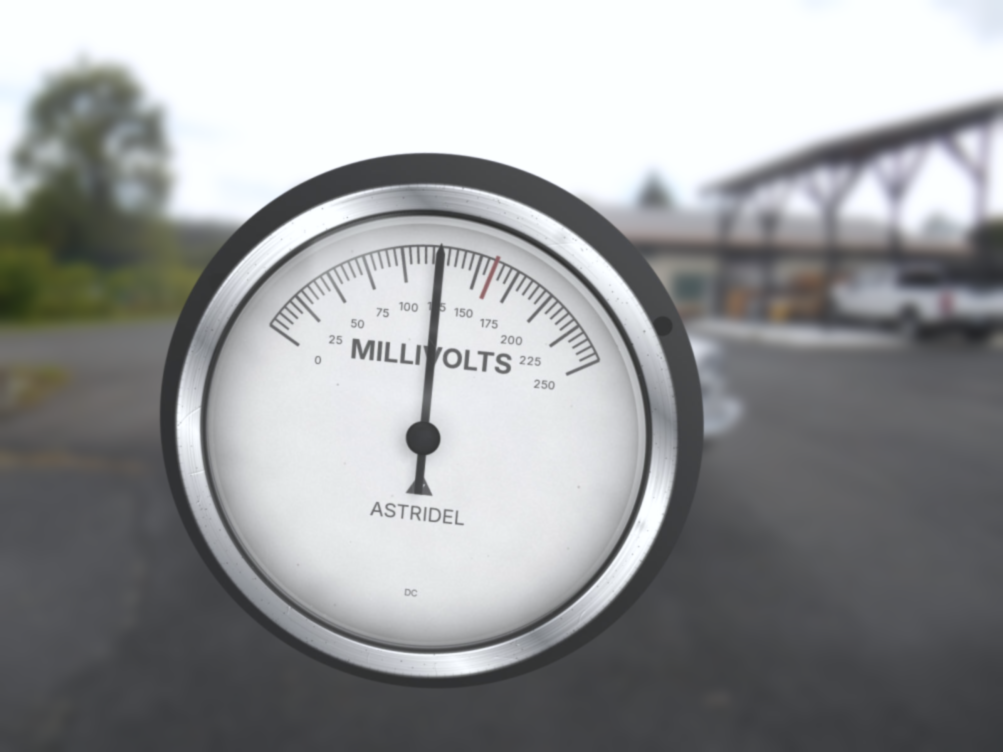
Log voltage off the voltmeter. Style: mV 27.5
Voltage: mV 125
